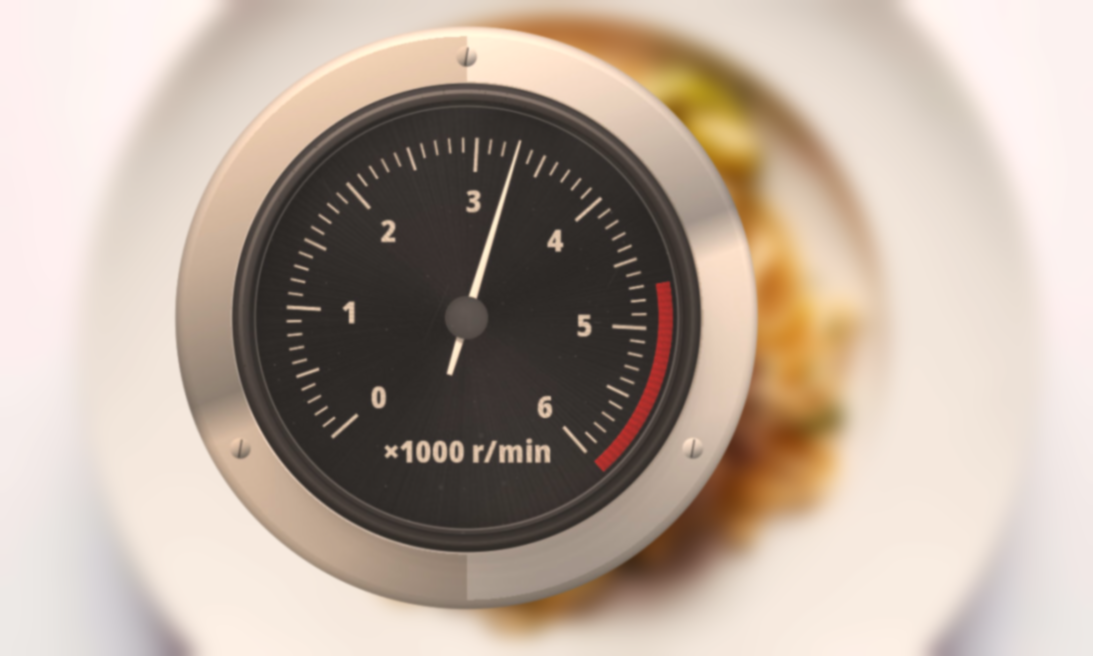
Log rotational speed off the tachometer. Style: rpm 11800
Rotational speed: rpm 3300
